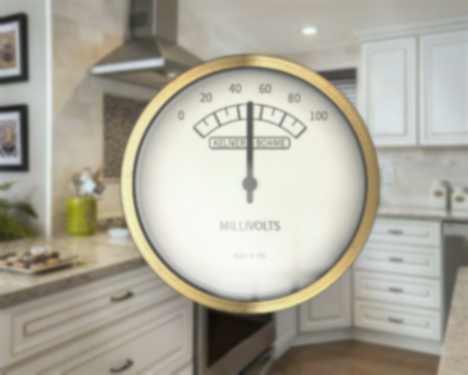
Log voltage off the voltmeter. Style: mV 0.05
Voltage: mV 50
